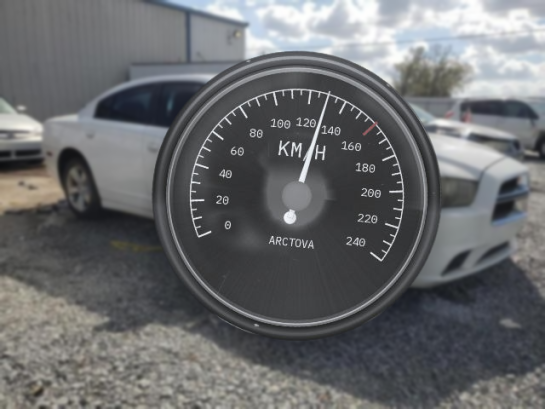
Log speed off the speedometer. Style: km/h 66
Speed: km/h 130
